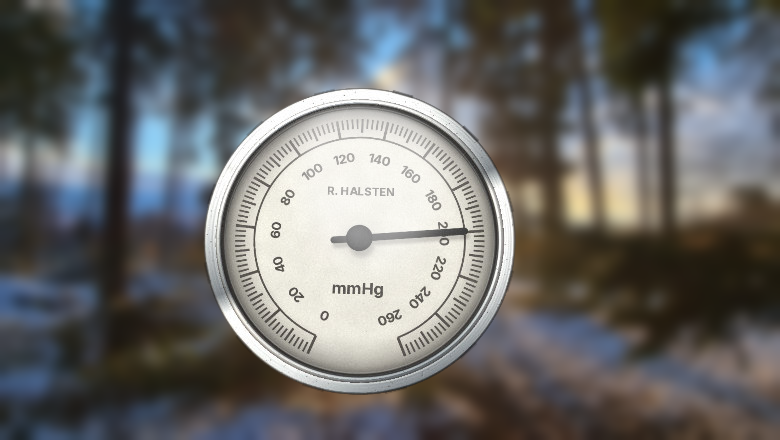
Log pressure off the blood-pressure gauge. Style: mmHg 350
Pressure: mmHg 200
